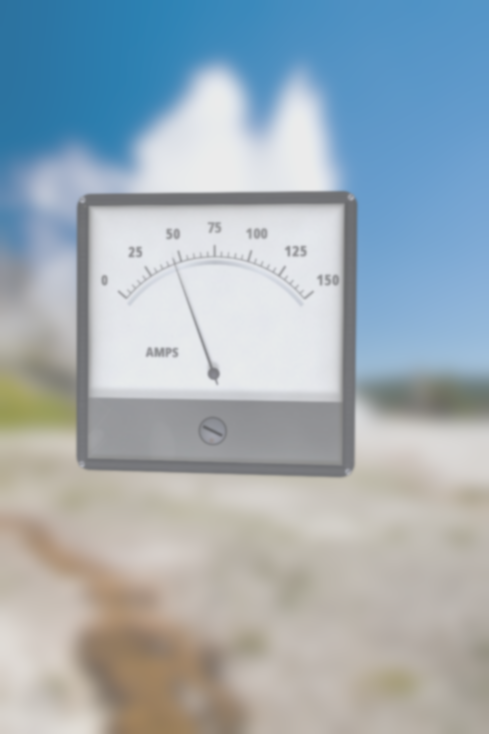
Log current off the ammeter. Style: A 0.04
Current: A 45
